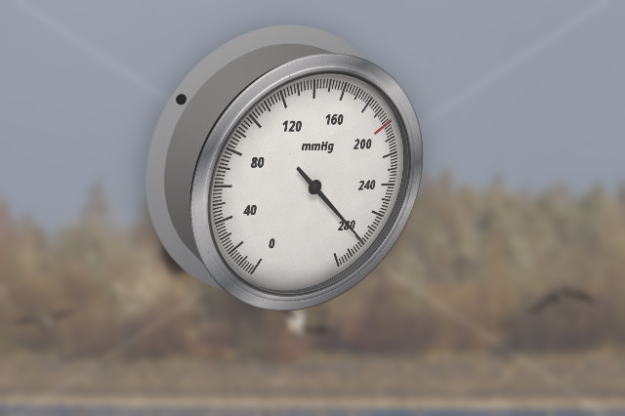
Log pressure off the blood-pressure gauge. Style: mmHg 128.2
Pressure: mmHg 280
